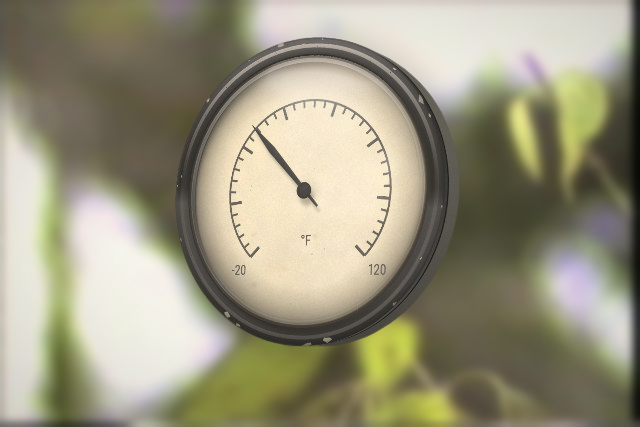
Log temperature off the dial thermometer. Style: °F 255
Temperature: °F 28
